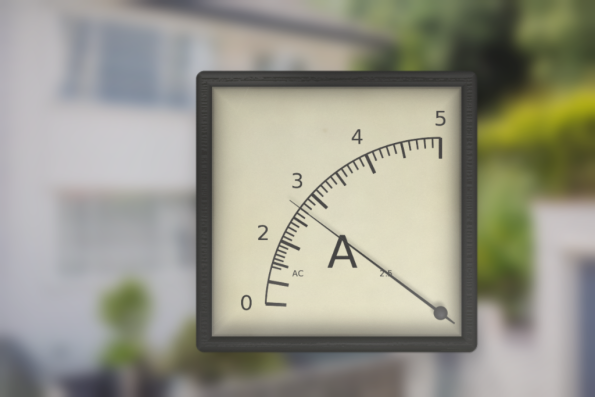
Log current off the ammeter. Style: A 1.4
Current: A 2.7
